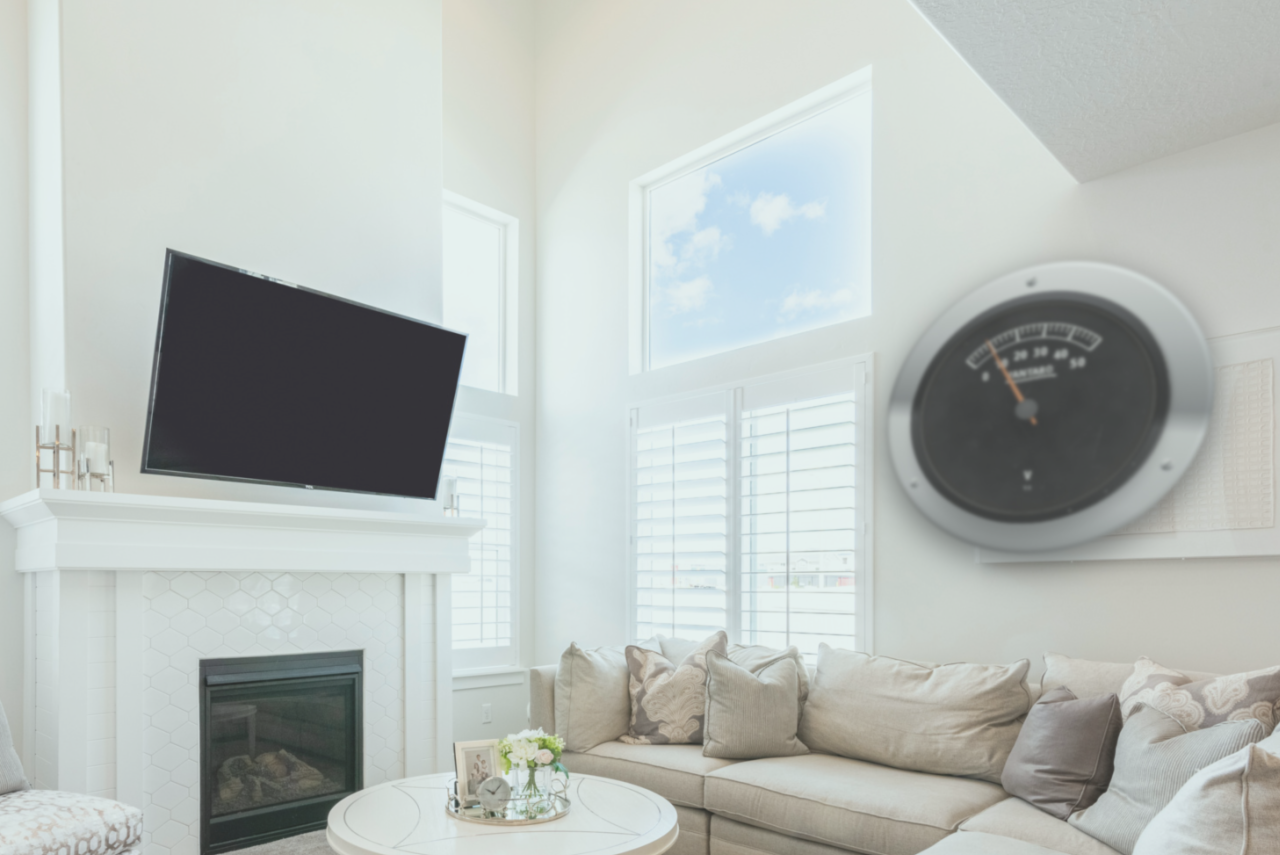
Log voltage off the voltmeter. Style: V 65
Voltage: V 10
